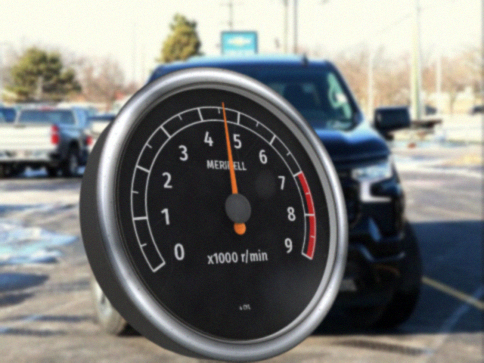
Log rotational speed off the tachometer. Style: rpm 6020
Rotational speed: rpm 4500
